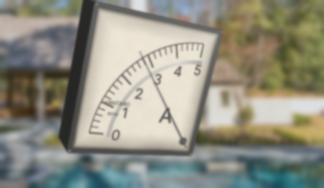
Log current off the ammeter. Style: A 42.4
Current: A 2.8
